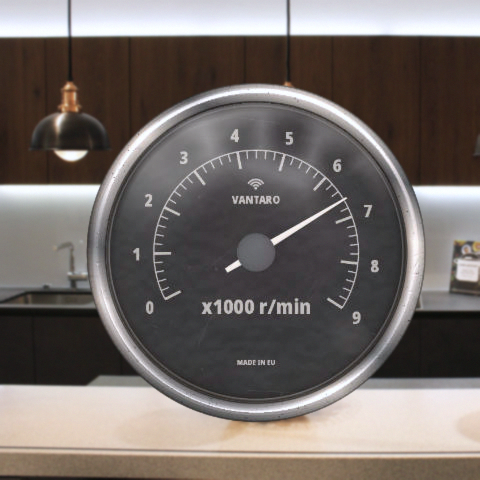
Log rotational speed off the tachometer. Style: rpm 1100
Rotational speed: rpm 6600
